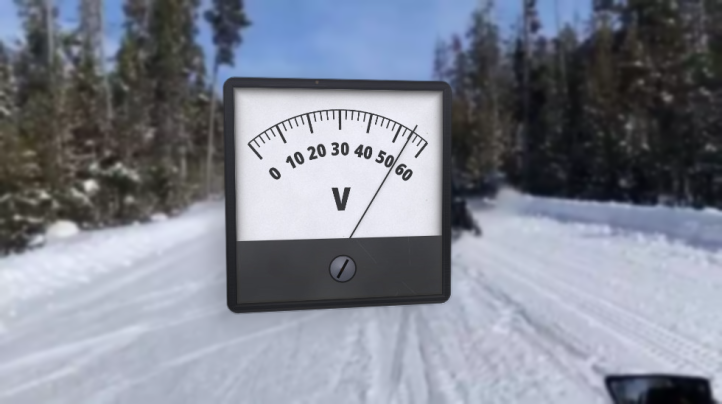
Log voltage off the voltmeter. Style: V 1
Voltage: V 54
